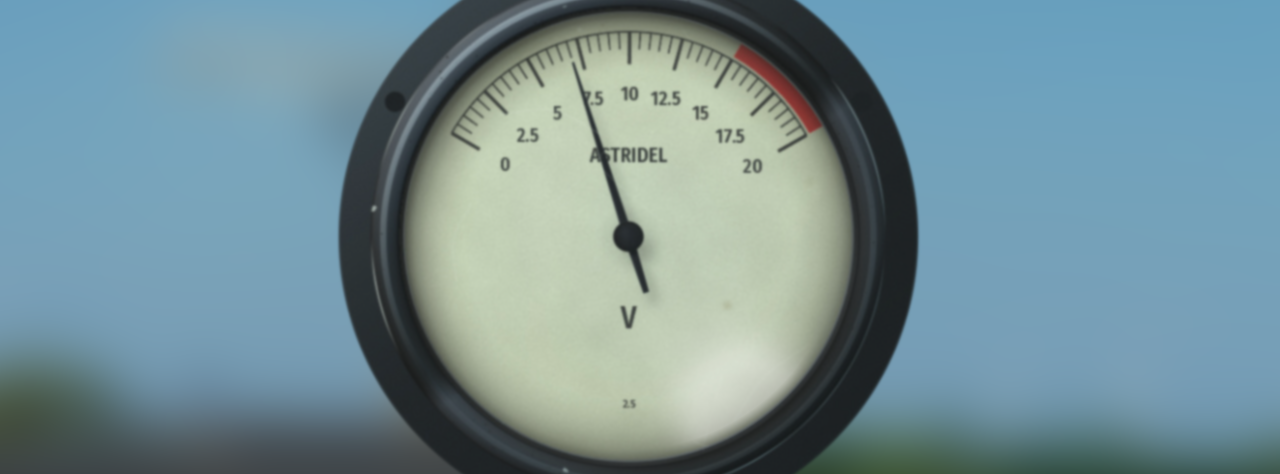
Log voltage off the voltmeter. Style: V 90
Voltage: V 7
